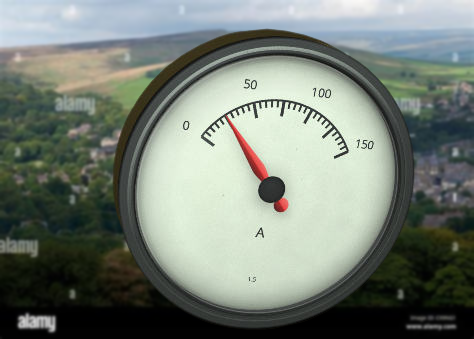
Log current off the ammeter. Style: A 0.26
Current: A 25
